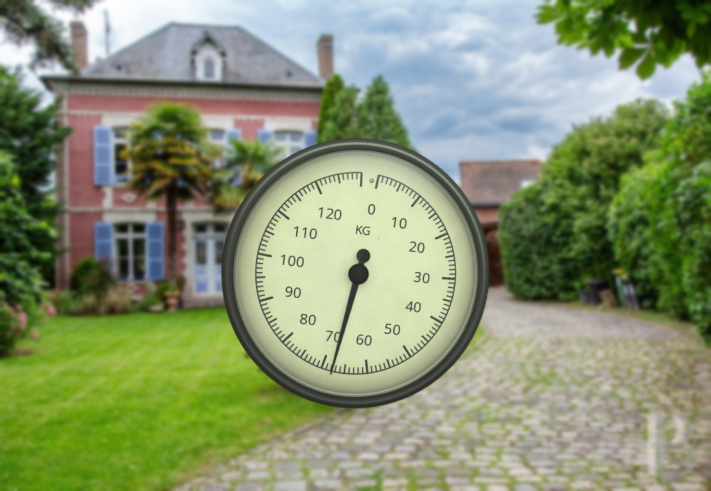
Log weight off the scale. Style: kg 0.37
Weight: kg 68
